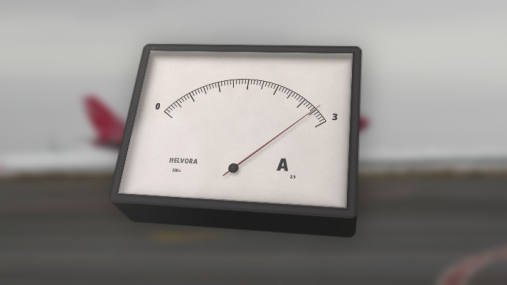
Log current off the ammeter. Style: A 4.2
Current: A 2.75
